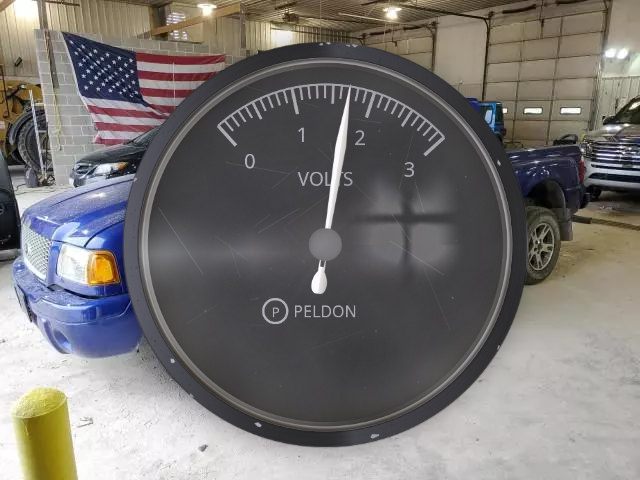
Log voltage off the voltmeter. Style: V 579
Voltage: V 1.7
